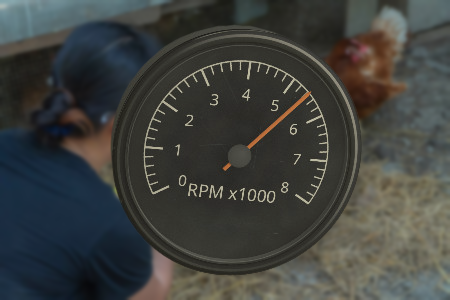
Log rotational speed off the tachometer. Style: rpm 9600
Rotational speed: rpm 5400
